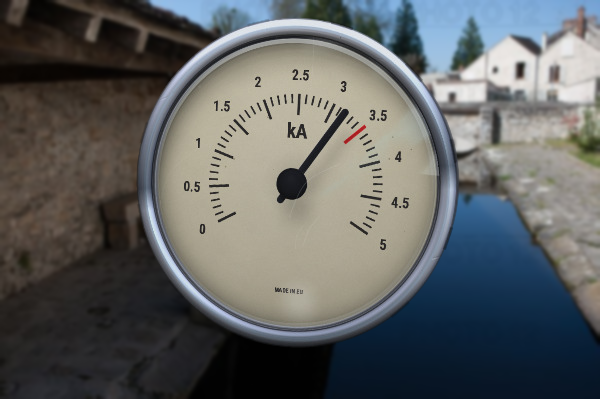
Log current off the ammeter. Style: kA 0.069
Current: kA 3.2
